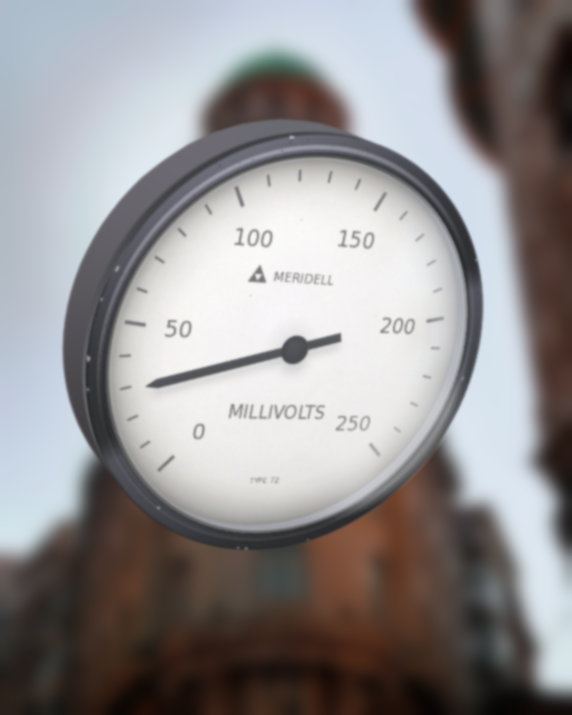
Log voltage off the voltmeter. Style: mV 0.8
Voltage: mV 30
